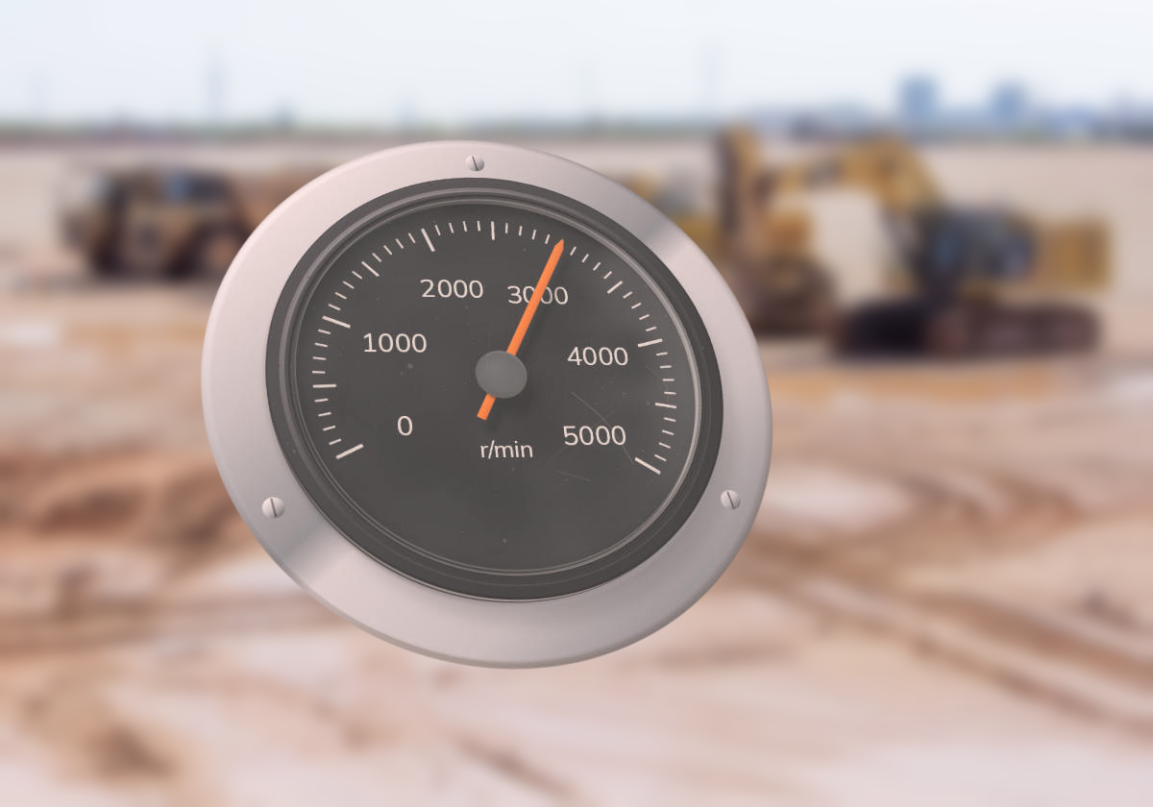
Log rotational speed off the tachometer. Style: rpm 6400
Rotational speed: rpm 3000
